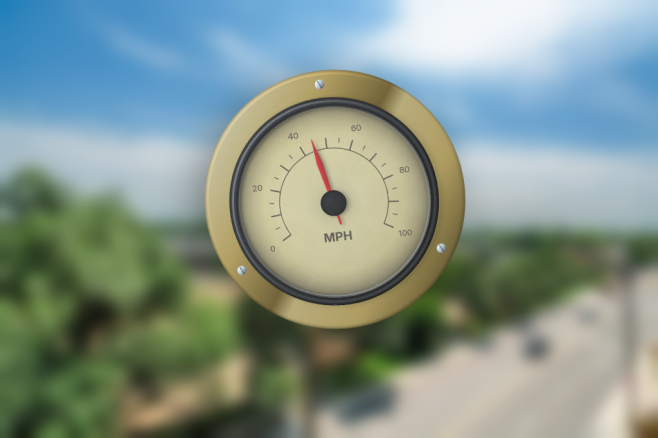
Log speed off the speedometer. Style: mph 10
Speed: mph 45
